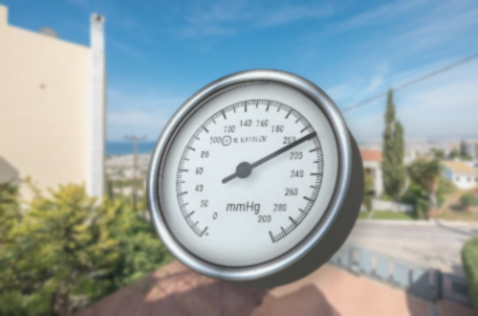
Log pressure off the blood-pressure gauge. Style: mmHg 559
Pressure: mmHg 210
